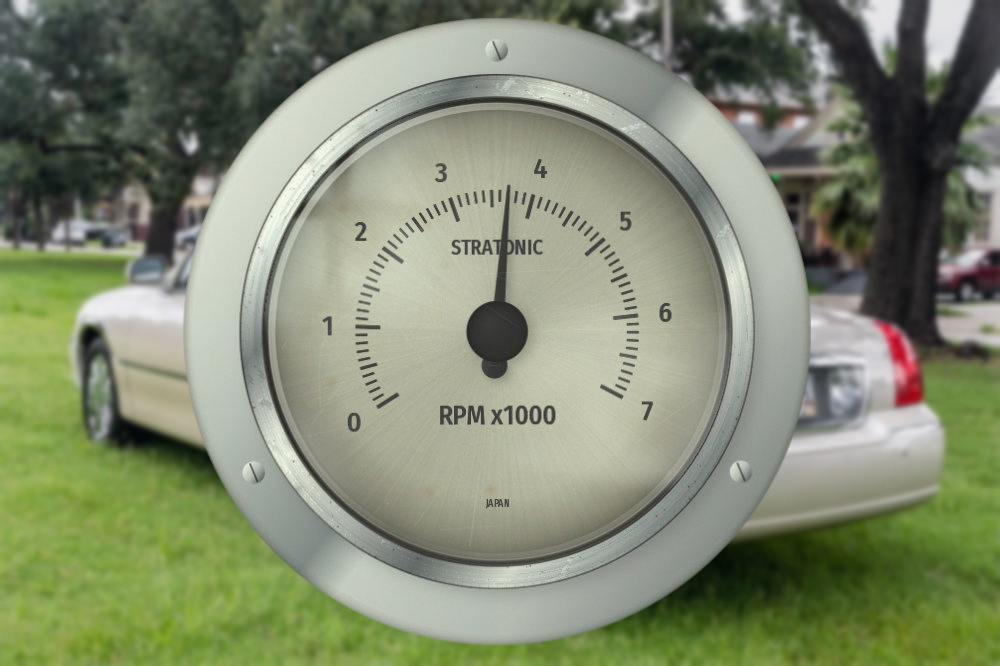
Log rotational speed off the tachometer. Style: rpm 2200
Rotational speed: rpm 3700
